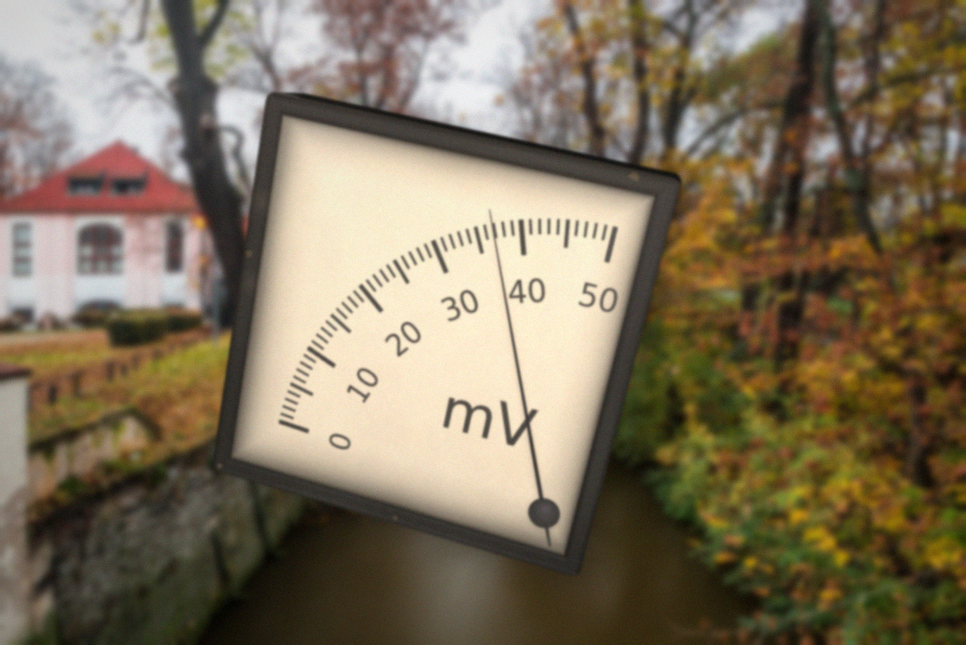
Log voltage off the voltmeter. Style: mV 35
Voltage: mV 37
